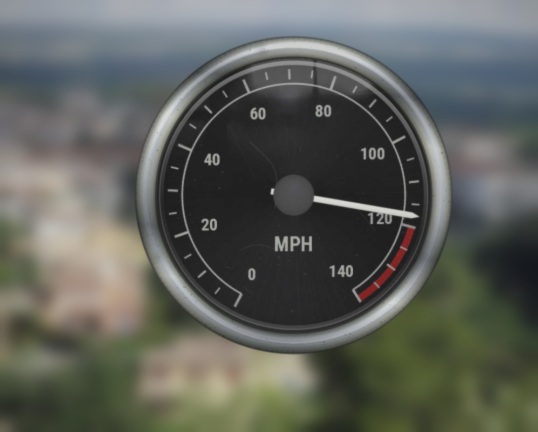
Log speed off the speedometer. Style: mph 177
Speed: mph 117.5
